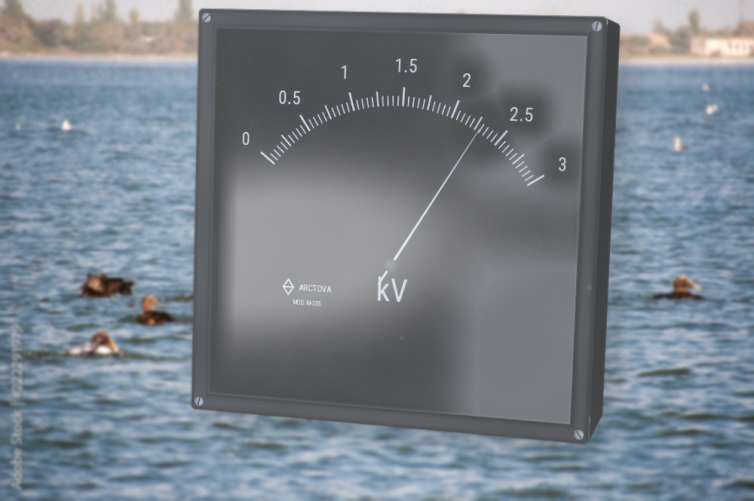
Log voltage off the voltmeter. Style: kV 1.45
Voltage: kV 2.3
